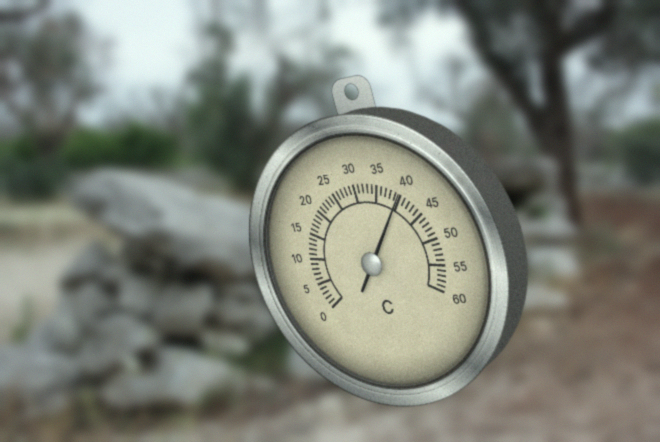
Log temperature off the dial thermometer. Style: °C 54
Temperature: °C 40
